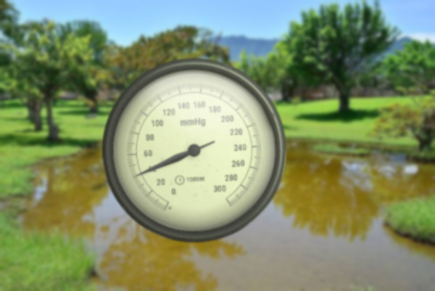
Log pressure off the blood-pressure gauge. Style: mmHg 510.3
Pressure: mmHg 40
